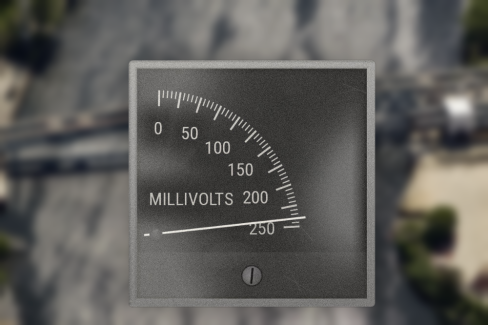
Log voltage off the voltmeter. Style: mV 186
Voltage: mV 240
